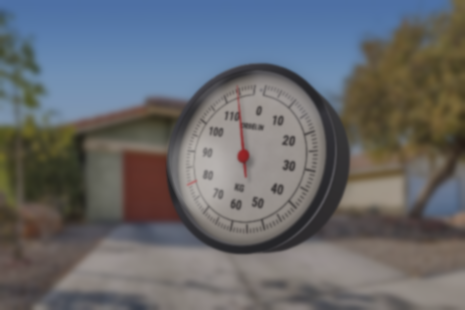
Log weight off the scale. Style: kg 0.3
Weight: kg 115
